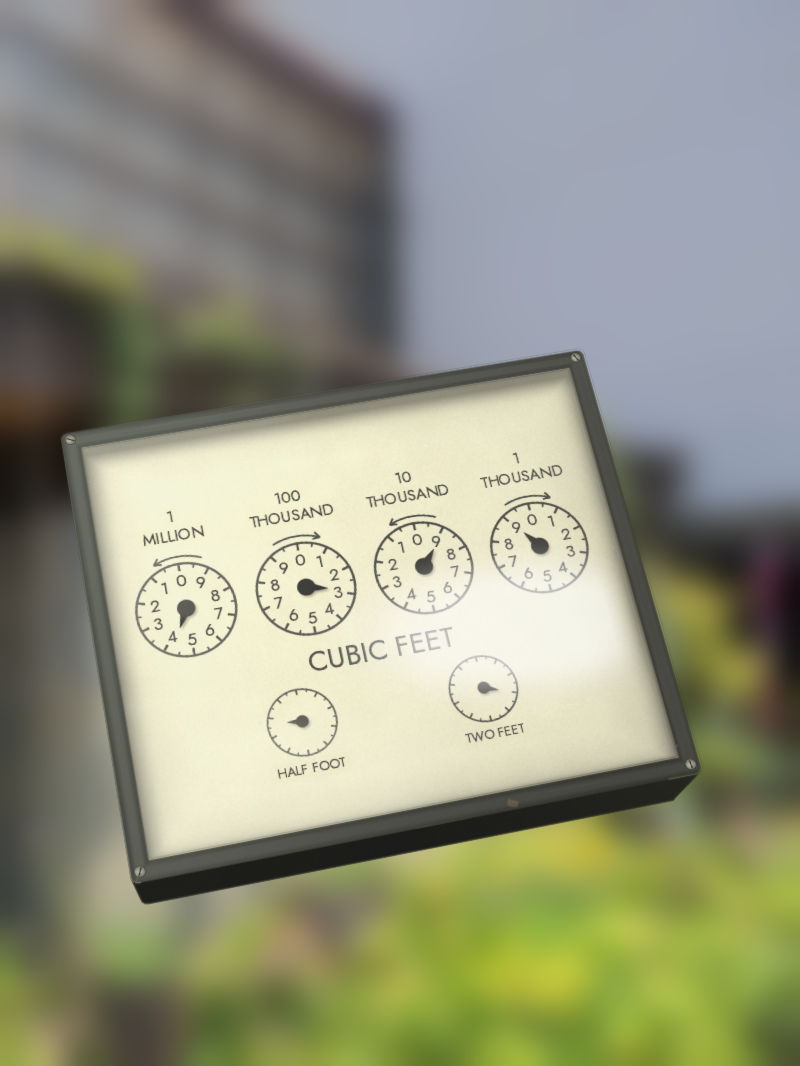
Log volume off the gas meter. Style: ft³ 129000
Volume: ft³ 428900
